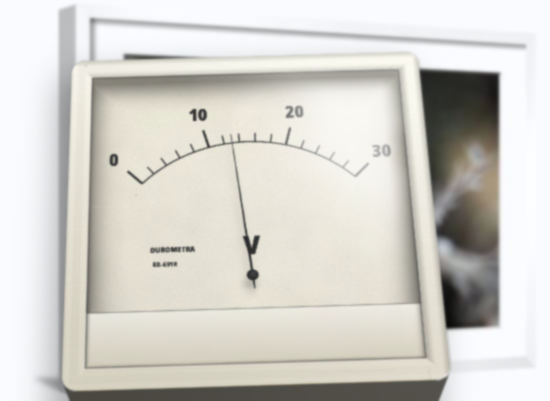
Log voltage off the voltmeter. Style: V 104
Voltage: V 13
